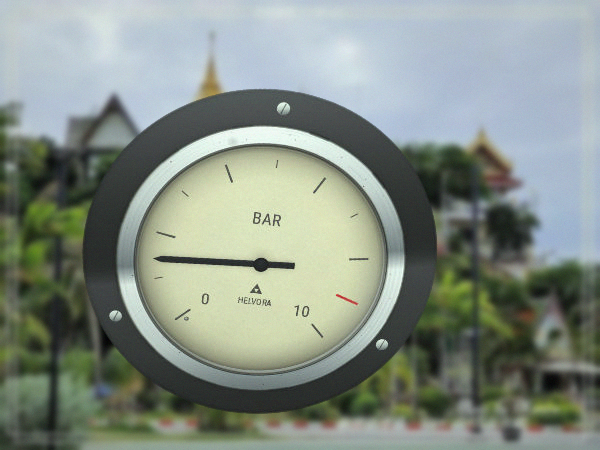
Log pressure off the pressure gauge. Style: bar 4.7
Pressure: bar 1.5
